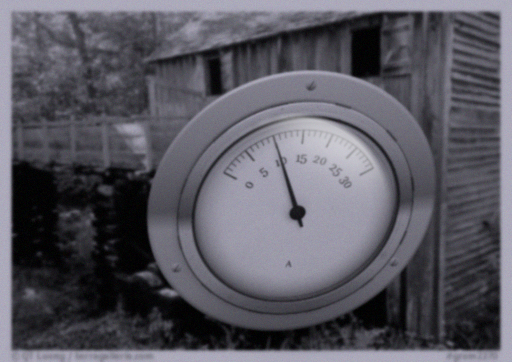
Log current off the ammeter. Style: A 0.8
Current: A 10
